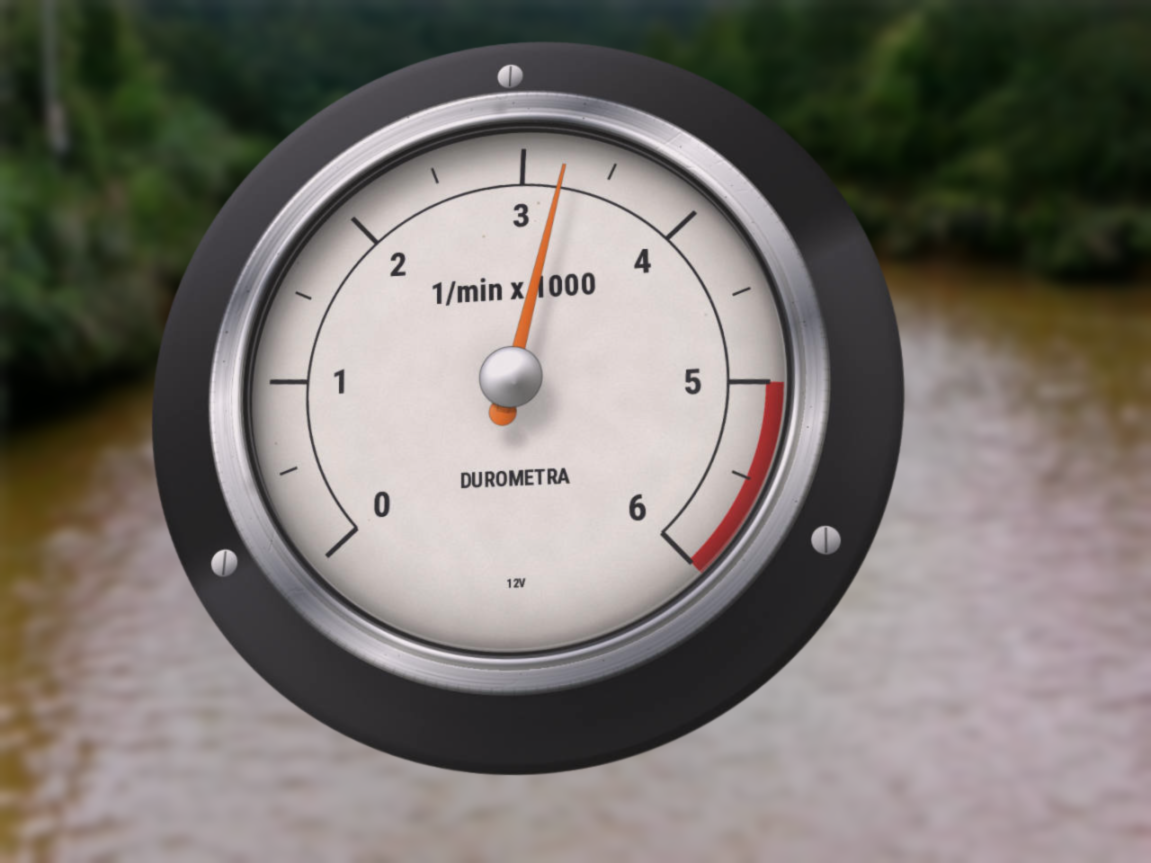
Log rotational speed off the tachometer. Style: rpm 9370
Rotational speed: rpm 3250
